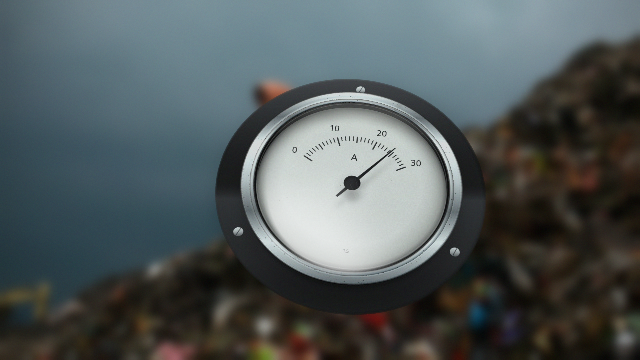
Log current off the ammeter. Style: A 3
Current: A 25
